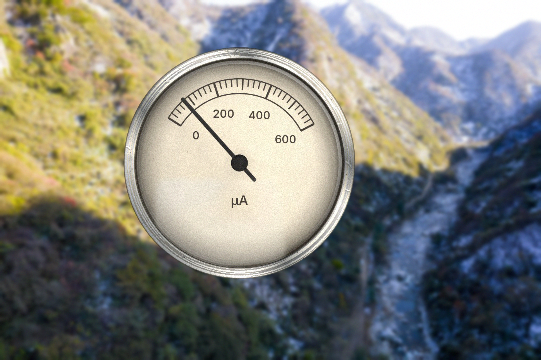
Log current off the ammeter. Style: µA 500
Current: µA 80
